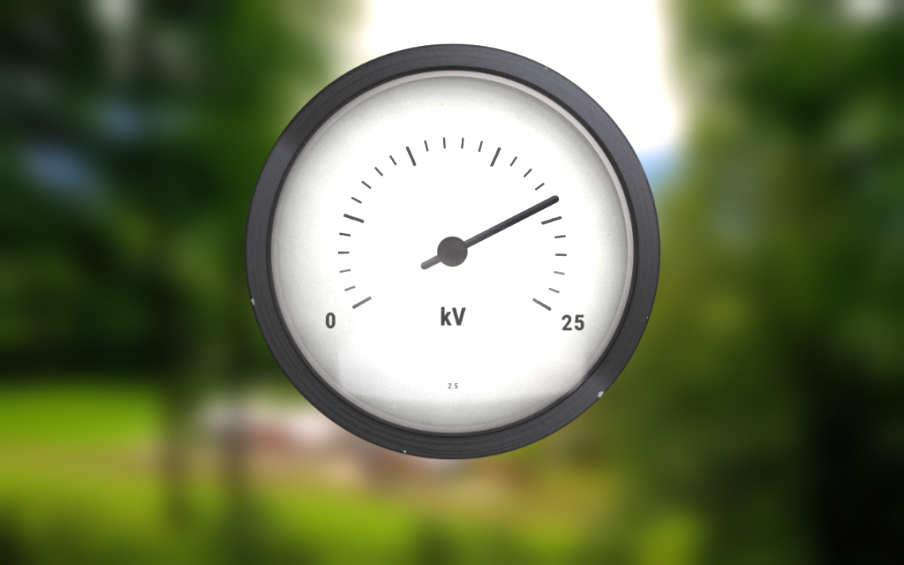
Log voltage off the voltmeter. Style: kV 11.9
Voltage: kV 19
